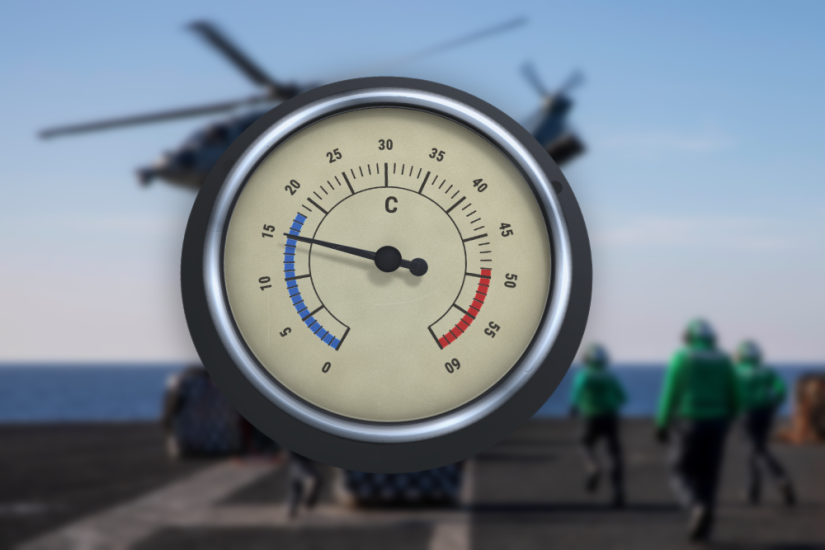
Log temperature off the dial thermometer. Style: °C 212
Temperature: °C 15
